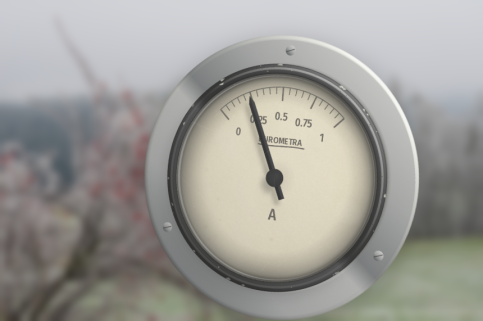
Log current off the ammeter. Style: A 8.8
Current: A 0.25
